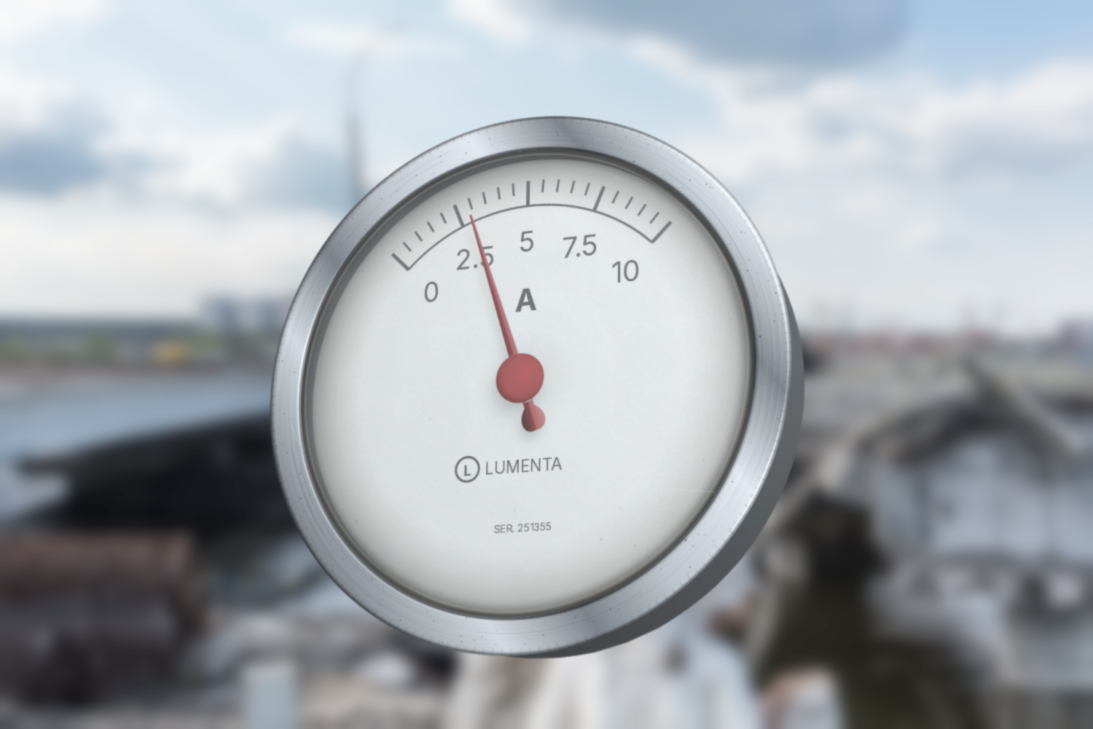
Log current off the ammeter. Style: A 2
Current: A 3
